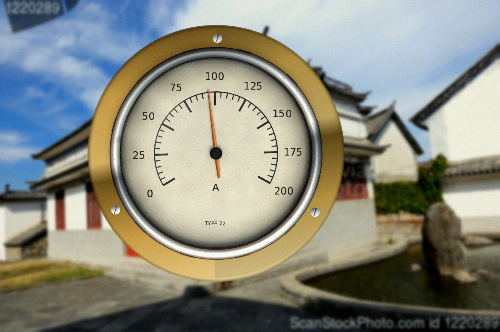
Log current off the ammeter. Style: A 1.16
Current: A 95
